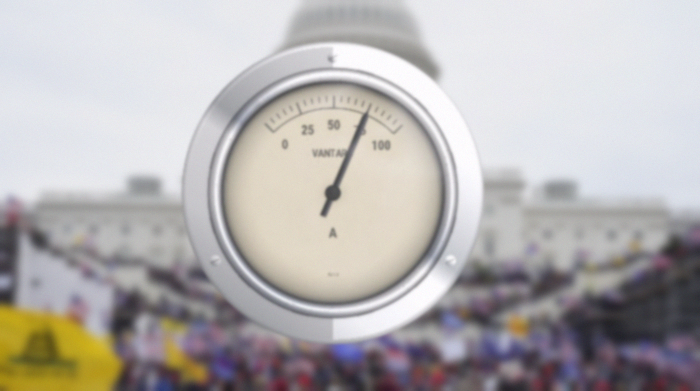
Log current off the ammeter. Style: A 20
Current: A 75
